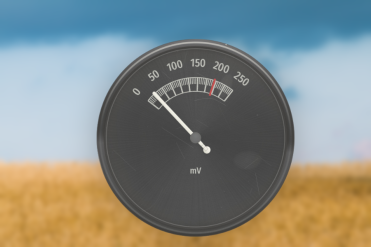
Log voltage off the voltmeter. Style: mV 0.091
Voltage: mV 25
